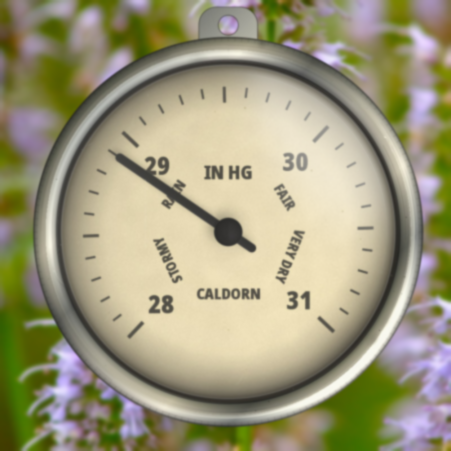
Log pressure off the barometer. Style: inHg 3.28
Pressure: inHg 28.9
